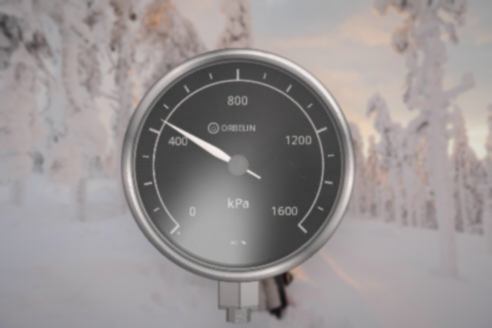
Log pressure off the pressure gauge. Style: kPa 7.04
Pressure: kPa 450
